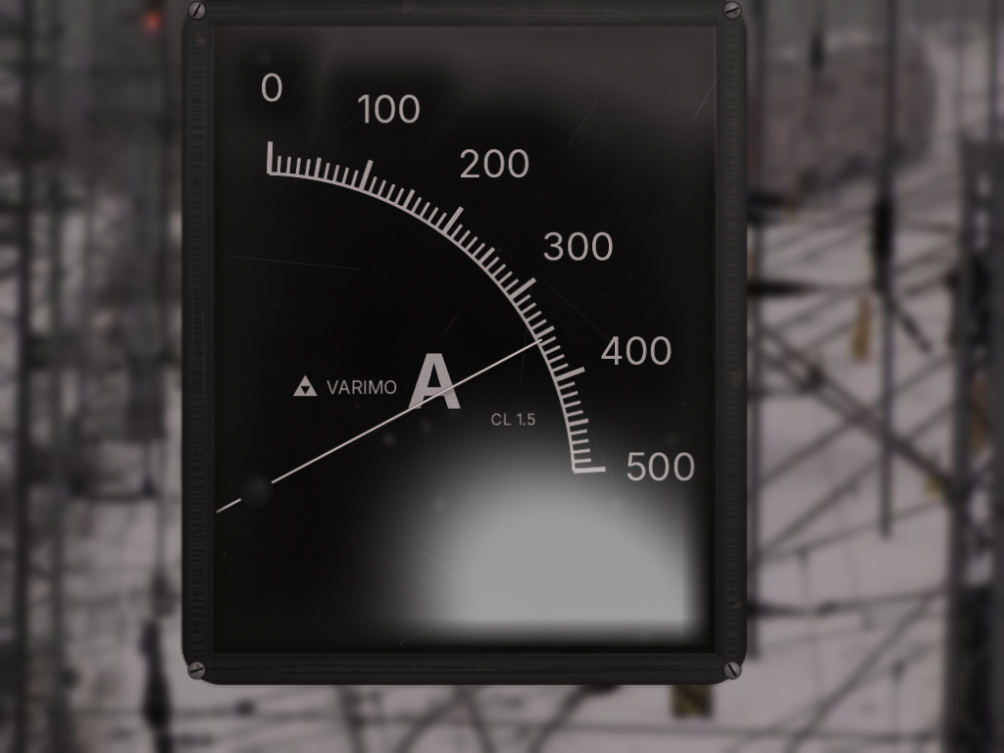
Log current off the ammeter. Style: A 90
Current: A 355
